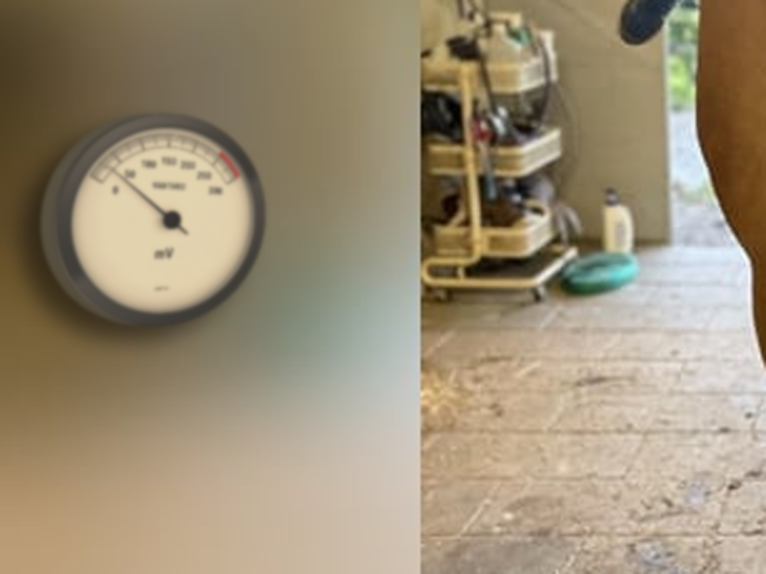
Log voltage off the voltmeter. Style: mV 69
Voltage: mV 25
